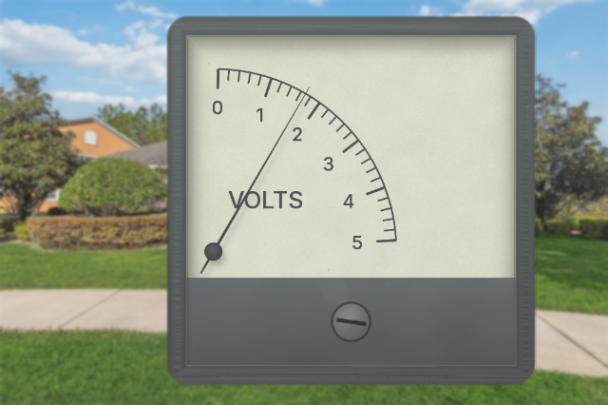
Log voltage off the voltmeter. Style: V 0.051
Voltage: V 1.7
